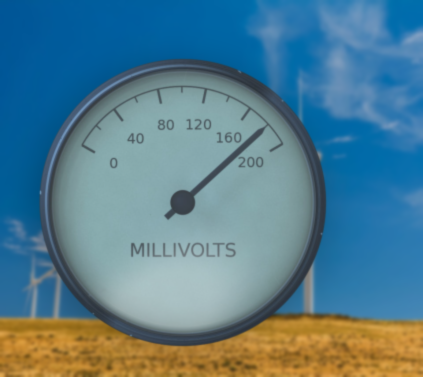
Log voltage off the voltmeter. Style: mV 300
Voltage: mV 180
